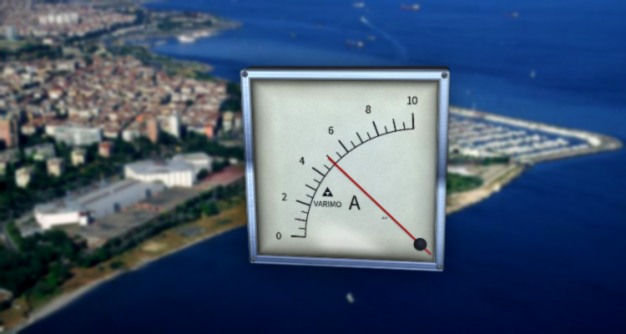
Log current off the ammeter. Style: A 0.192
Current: A 5
